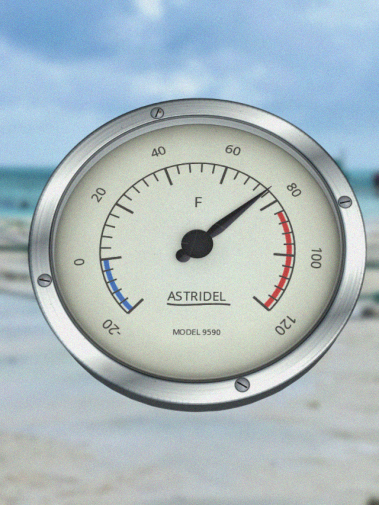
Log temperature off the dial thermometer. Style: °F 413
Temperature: °F 76
